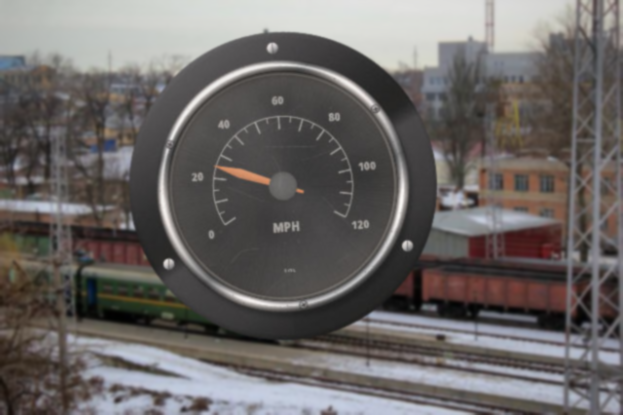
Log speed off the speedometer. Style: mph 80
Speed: mph 25
